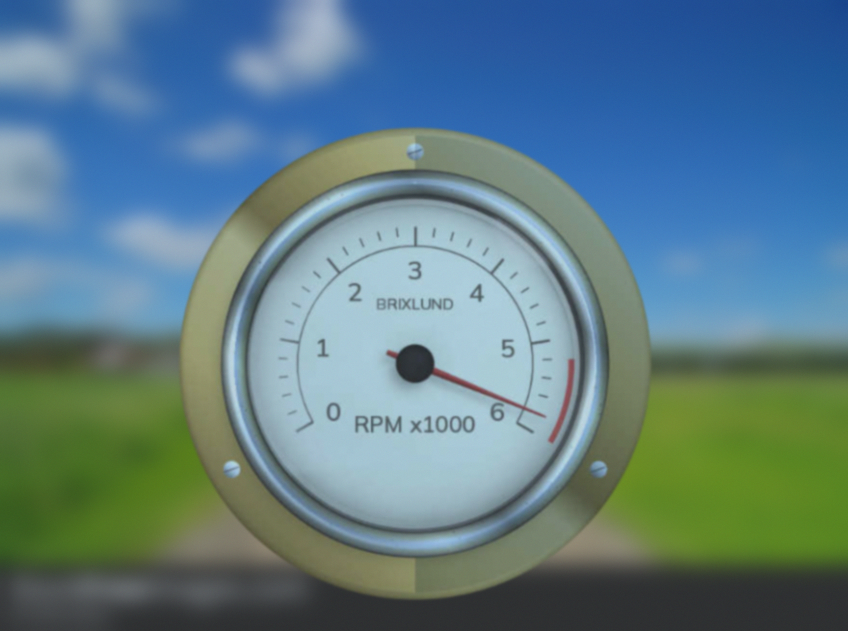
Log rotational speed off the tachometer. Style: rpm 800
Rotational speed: rpm 5800
